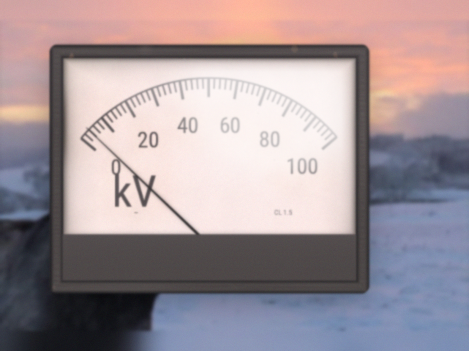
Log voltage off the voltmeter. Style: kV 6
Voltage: kV 4
